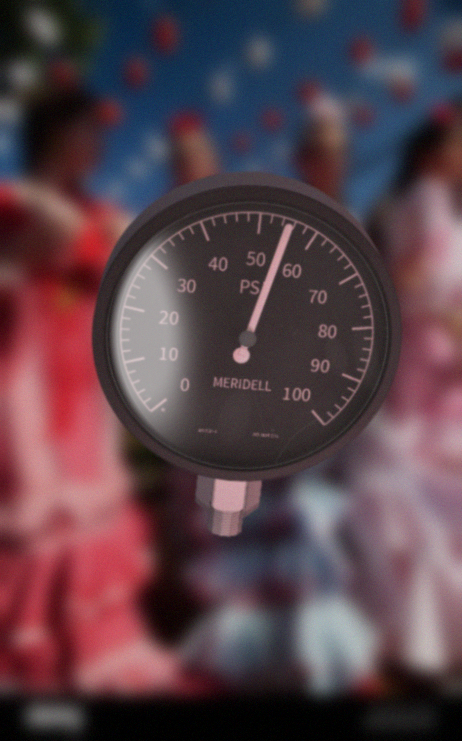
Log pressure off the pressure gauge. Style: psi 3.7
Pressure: psi 55
